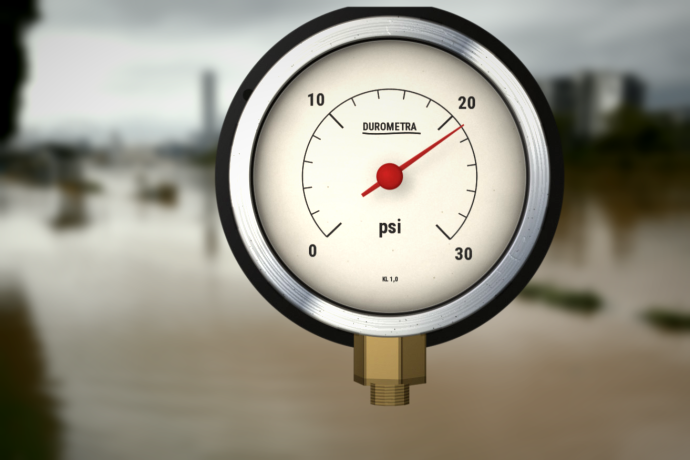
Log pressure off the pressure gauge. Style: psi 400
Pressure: psi 21
